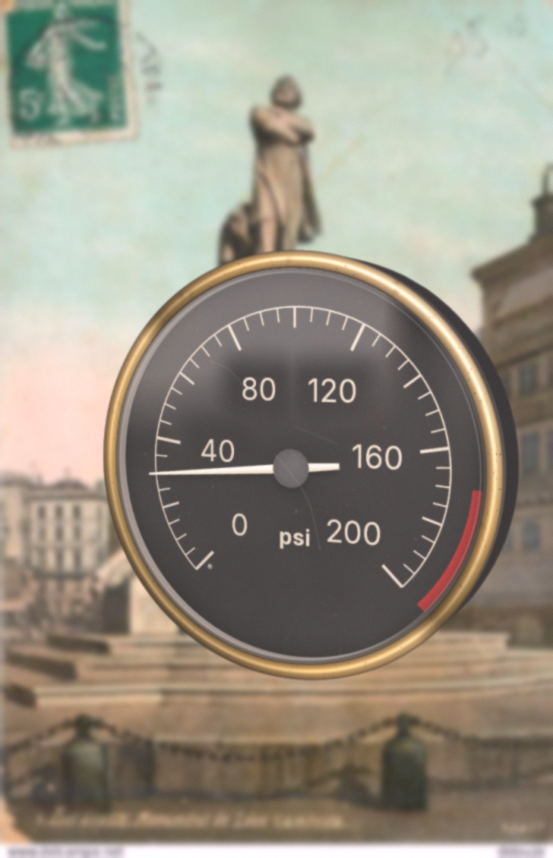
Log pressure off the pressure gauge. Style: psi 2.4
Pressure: psi 30
